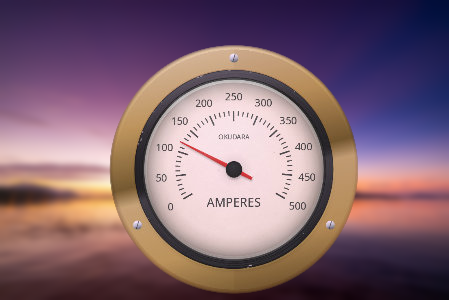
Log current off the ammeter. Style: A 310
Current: A 120
